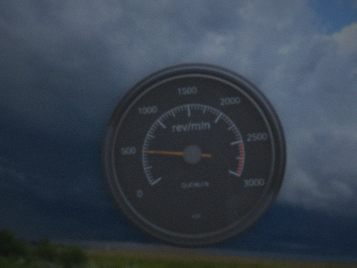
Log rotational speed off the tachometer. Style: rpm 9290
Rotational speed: rpm 500
